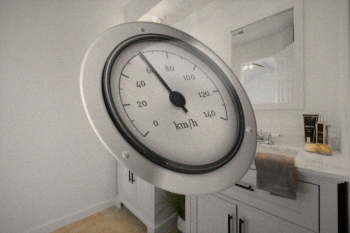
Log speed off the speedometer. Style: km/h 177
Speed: km/h 60
